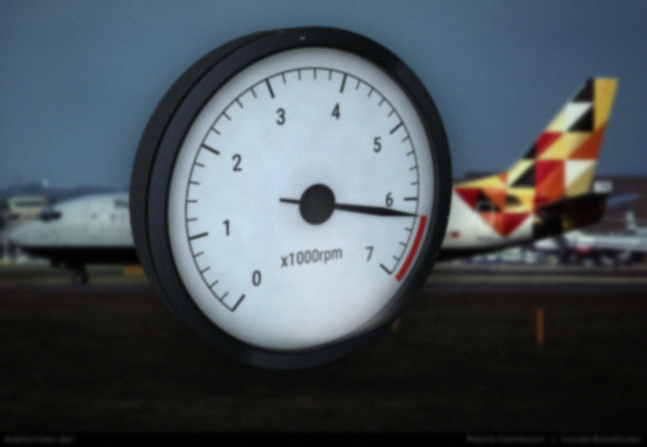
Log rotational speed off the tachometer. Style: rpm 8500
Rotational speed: rpm 6200
